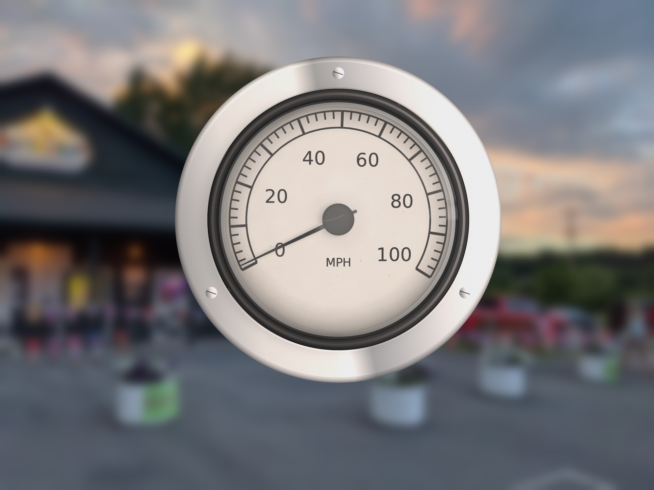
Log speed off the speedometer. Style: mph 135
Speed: mph 1
